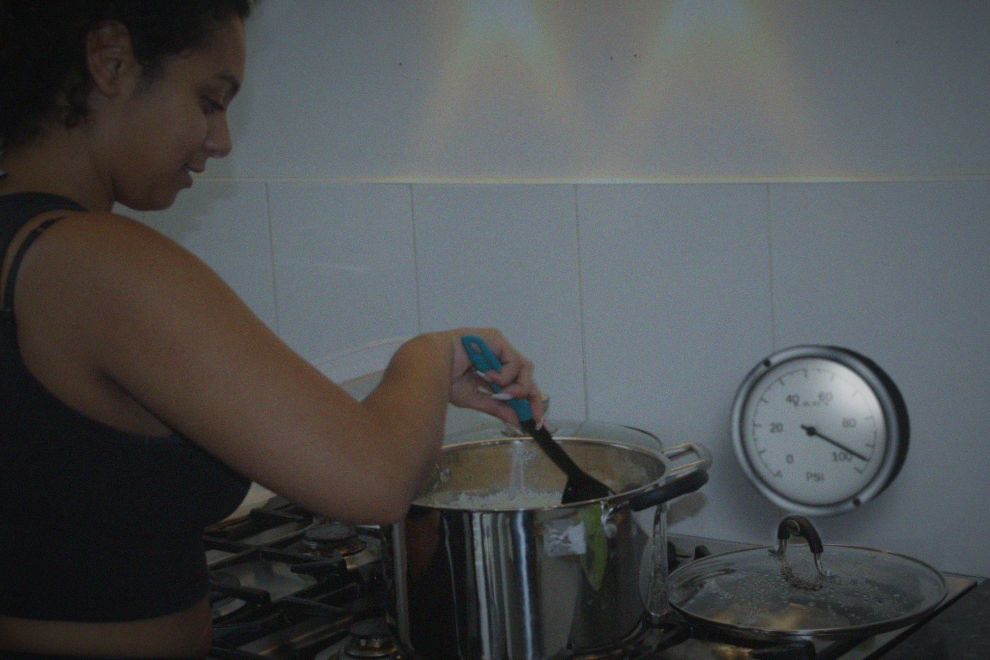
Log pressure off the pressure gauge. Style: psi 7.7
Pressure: psi 95
